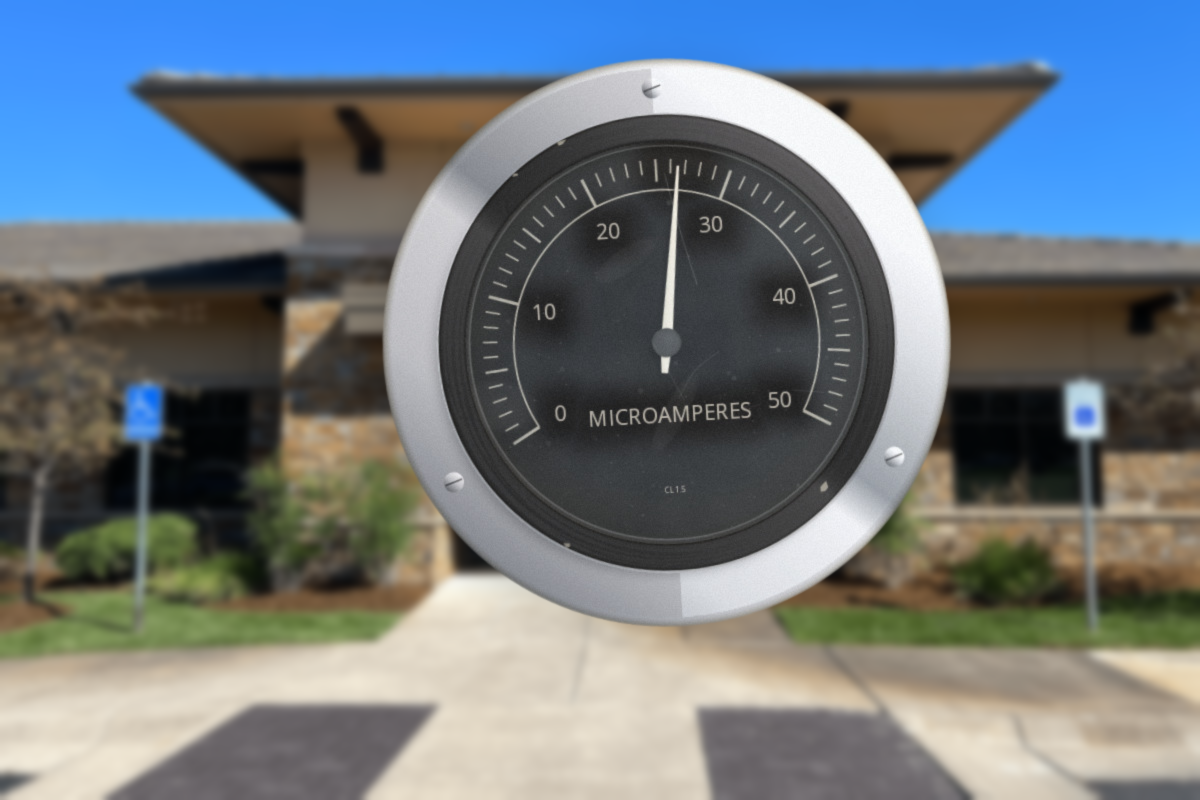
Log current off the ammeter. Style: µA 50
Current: µA 26.5
